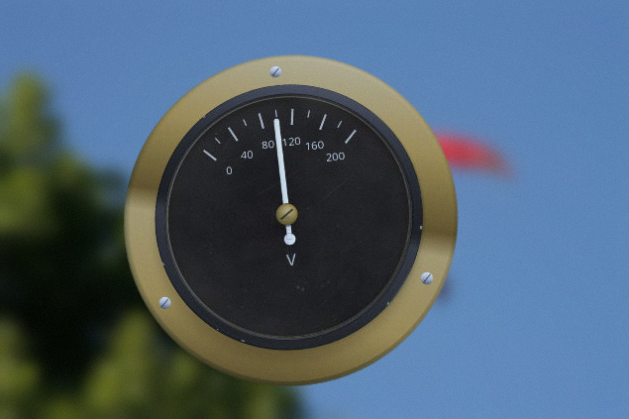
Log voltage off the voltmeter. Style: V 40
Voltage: V 100
